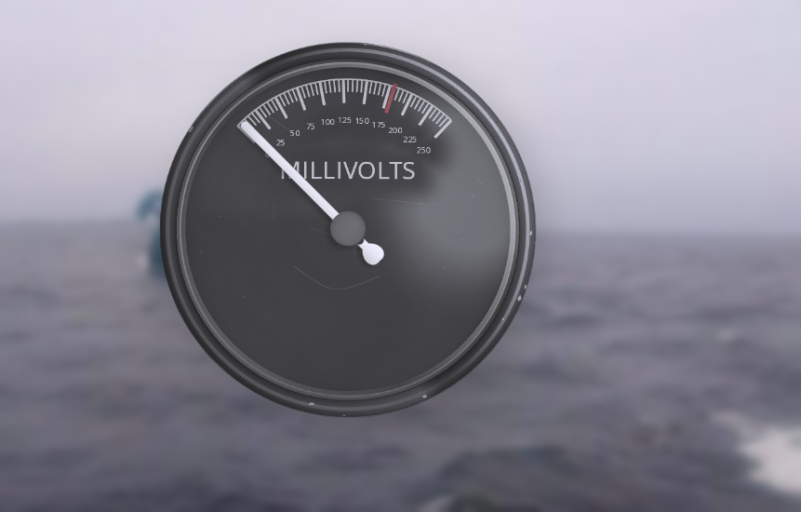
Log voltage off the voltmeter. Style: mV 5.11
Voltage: mV 5
